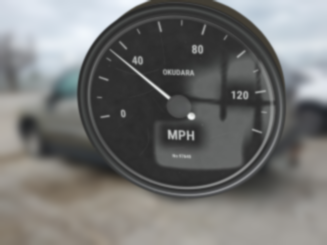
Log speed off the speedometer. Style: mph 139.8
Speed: mph 35
